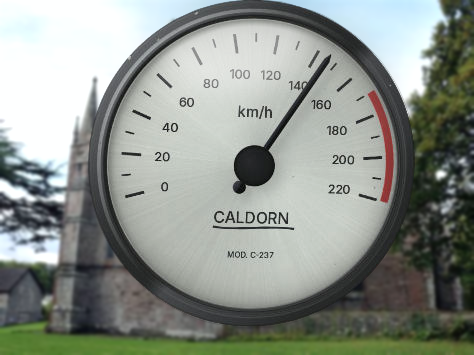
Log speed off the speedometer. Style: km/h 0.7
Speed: km/h 145
